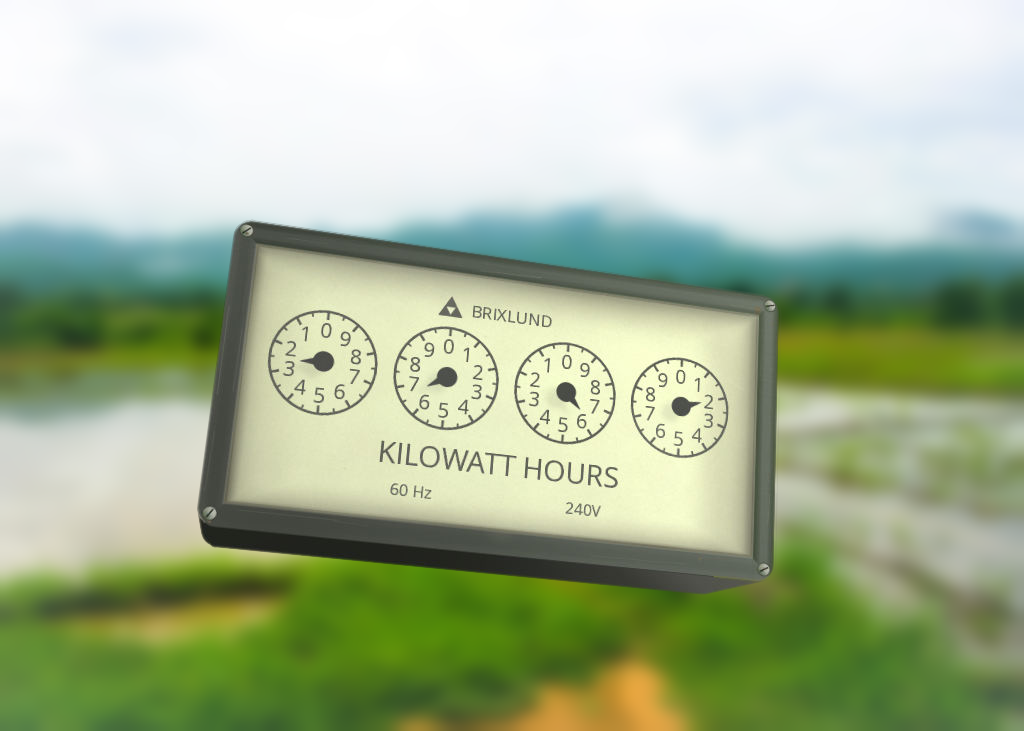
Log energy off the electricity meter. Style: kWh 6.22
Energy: kWh 2662
